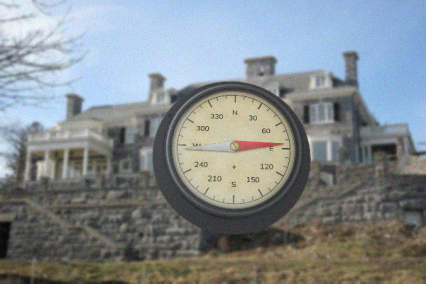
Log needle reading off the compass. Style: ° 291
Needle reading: ° 85
